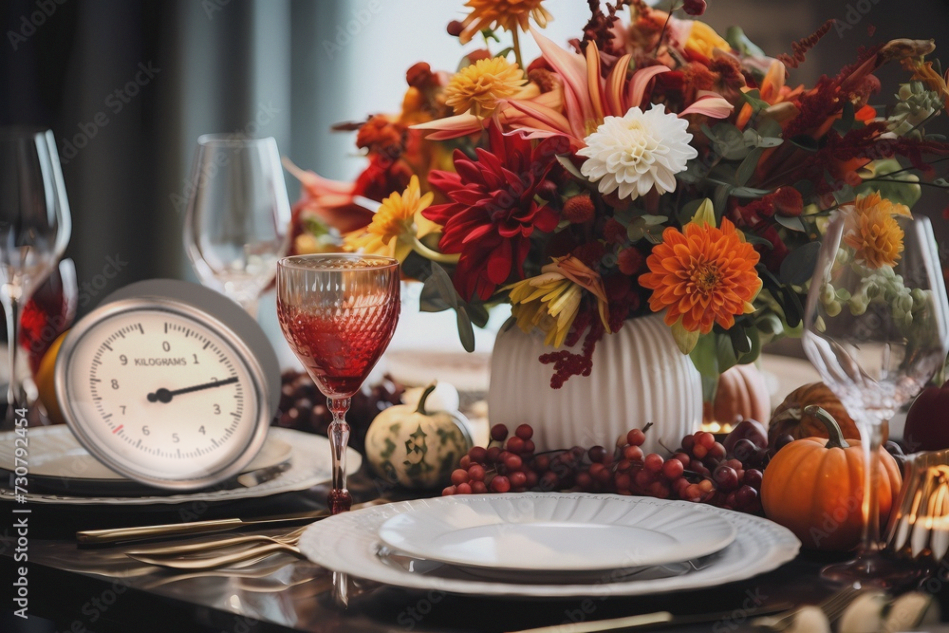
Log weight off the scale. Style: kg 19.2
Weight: kg 2
